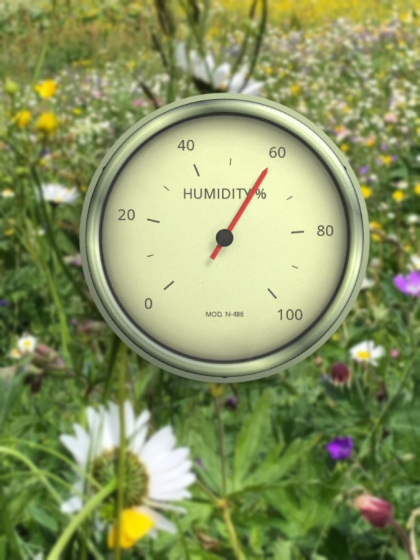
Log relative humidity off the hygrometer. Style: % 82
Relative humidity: % 60
